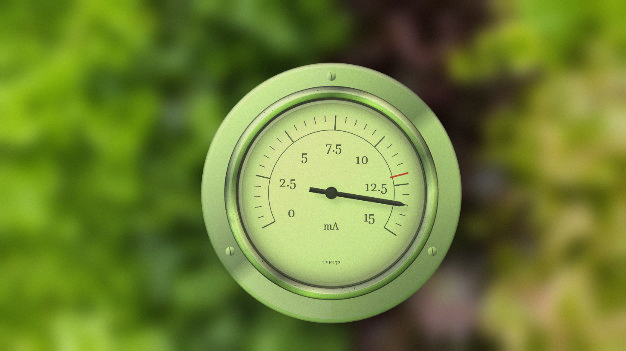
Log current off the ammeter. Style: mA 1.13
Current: mA 13.5
